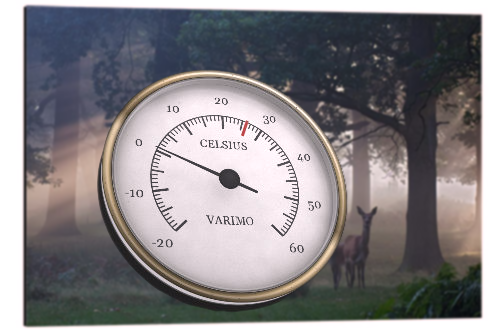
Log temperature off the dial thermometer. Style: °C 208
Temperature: °C 0
